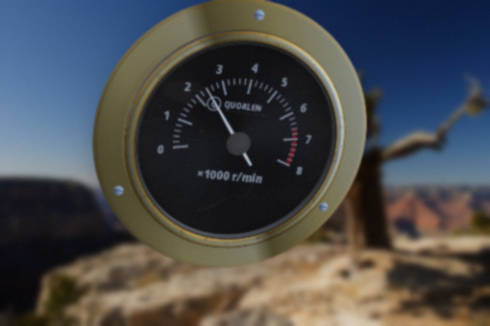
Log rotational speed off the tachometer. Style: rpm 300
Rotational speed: rpm 2400
